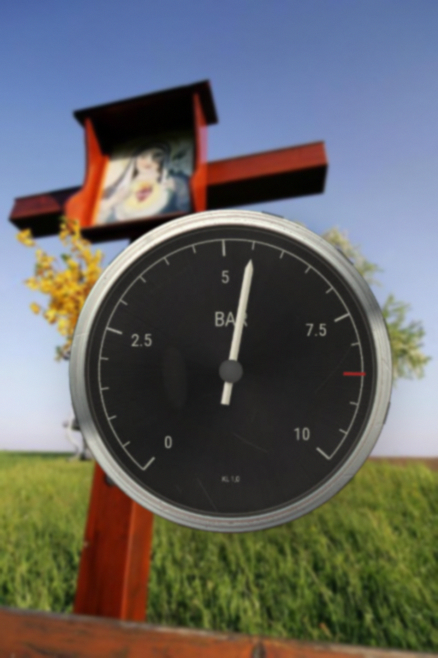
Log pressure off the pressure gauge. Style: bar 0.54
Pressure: bar 5.5
